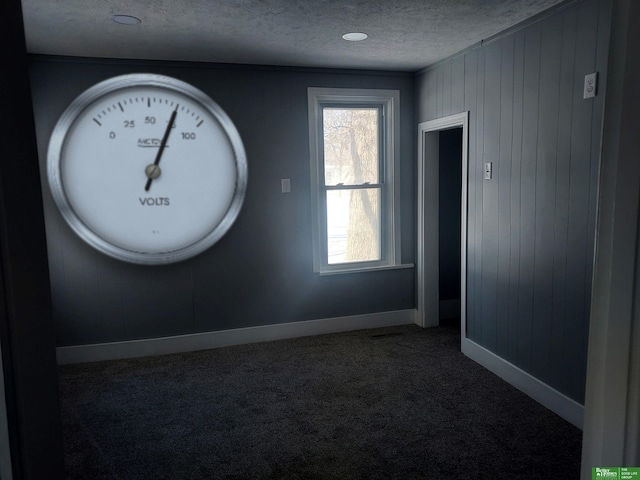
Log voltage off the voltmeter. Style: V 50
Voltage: V 75
